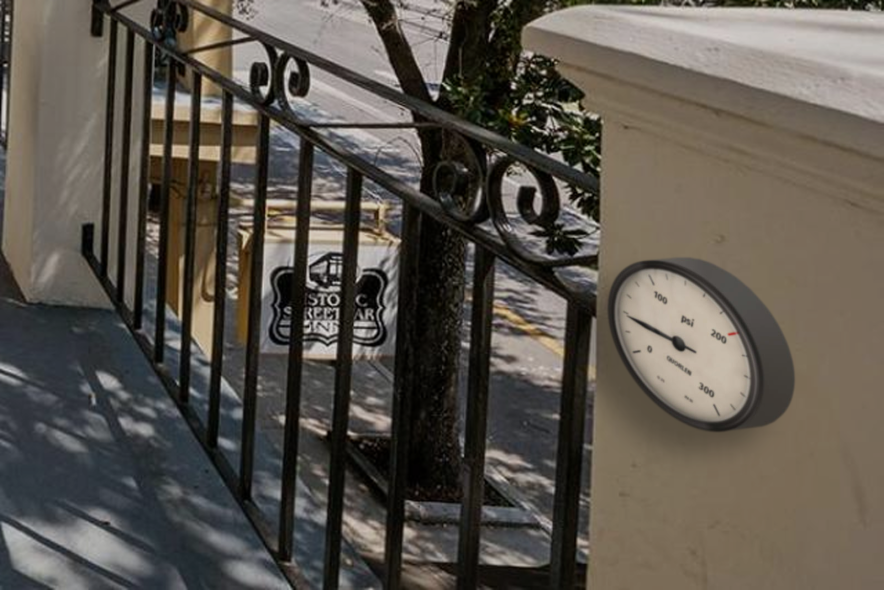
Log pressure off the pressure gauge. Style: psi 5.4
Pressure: psi 40
